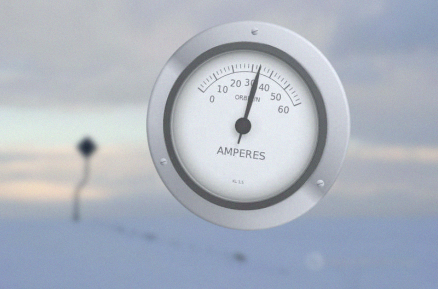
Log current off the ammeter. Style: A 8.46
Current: A 34
